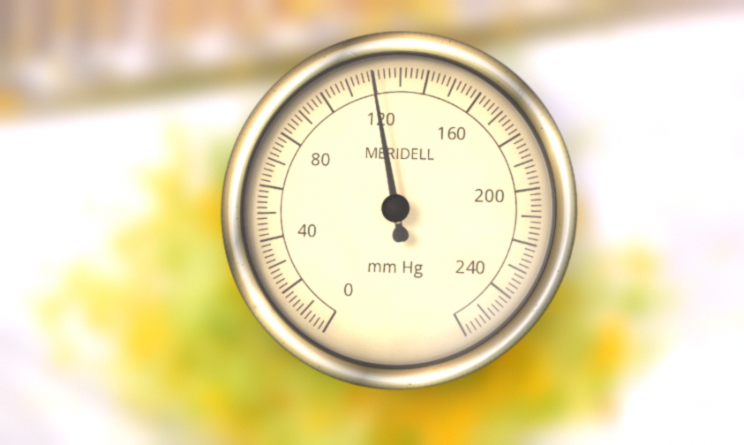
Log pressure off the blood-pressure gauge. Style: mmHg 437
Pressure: mmHg 120
